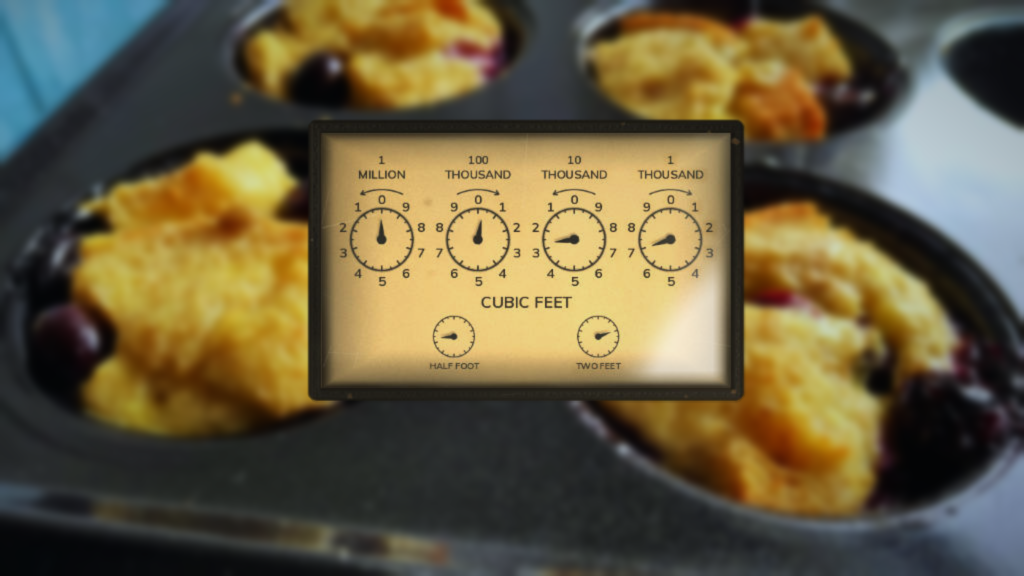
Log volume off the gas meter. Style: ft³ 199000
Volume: ft³ 2700
